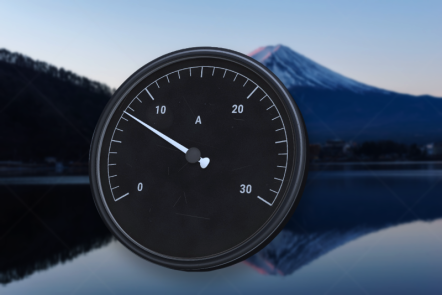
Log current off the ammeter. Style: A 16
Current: A 7.5
